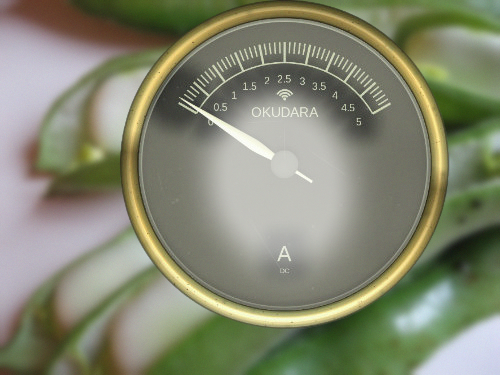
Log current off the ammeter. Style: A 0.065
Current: A 0.1
